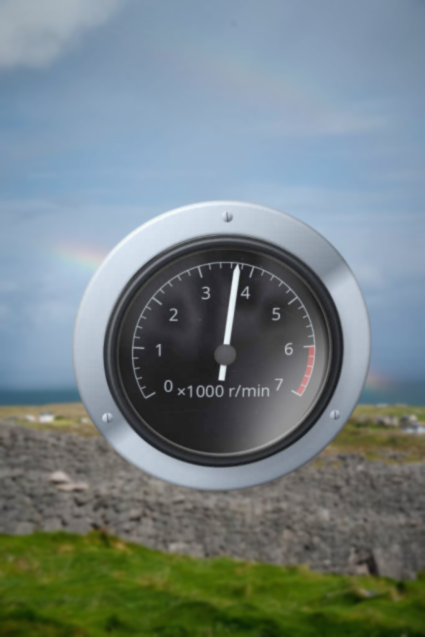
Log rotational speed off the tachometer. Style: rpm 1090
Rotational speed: rpm 3700
